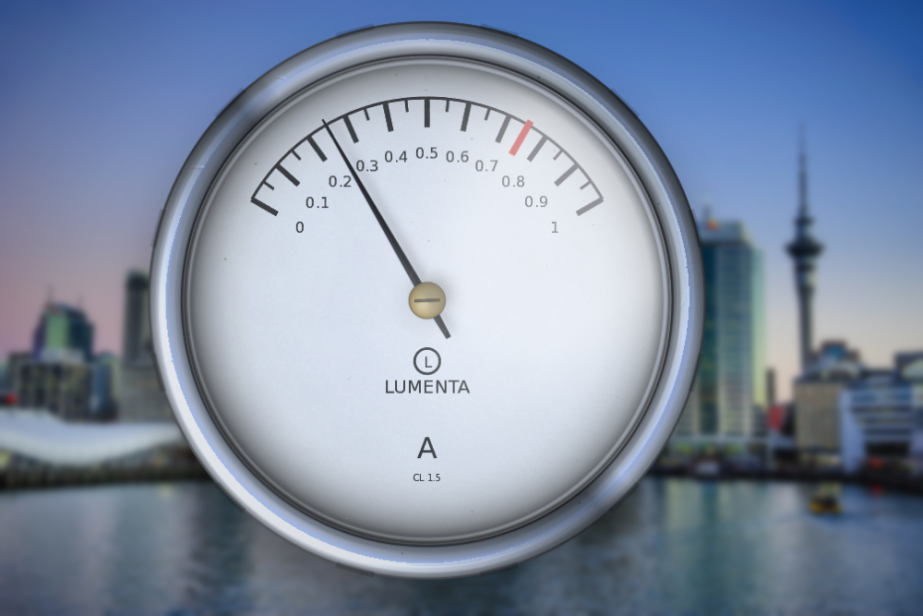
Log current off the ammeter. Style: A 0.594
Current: A 0.25
